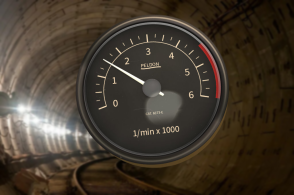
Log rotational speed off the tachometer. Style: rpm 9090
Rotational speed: rpm 1500
